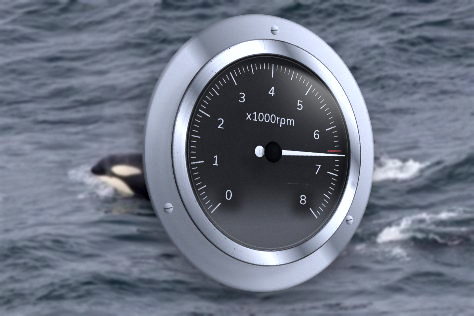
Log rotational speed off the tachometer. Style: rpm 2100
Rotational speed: rpm 6600
